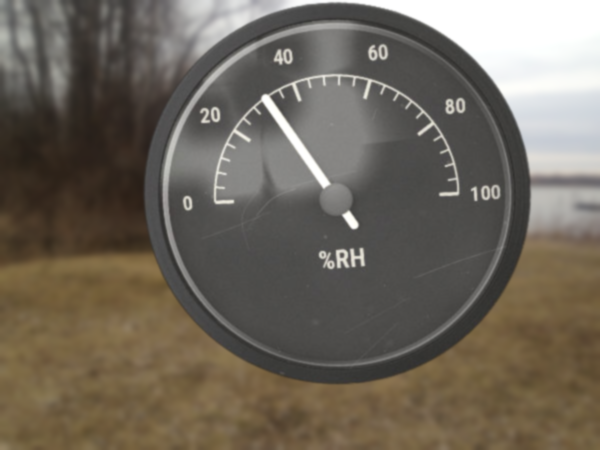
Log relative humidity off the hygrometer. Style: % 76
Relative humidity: % 32
